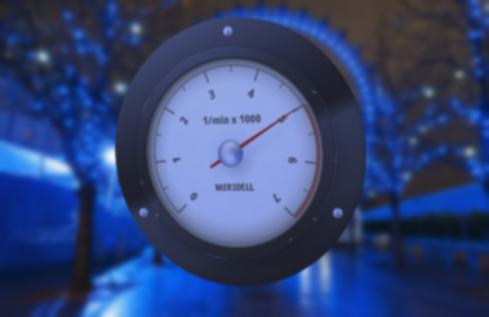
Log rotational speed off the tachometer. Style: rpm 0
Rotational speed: rpm 5000
